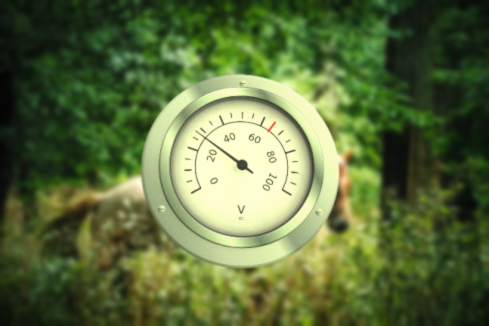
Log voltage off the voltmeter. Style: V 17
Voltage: V 27.5
